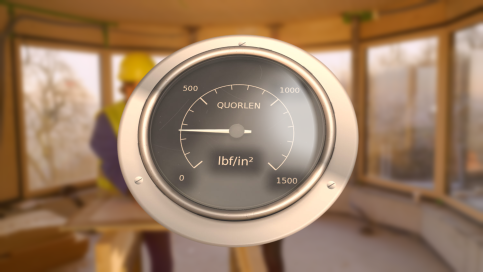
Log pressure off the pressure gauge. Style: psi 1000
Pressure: psi 250
